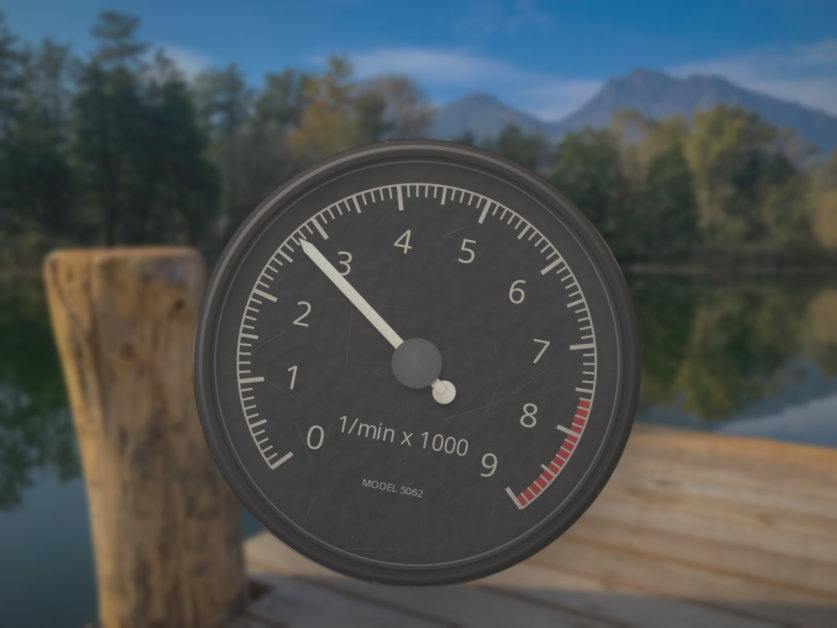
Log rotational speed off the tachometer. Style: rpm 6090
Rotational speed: rpm 2750
